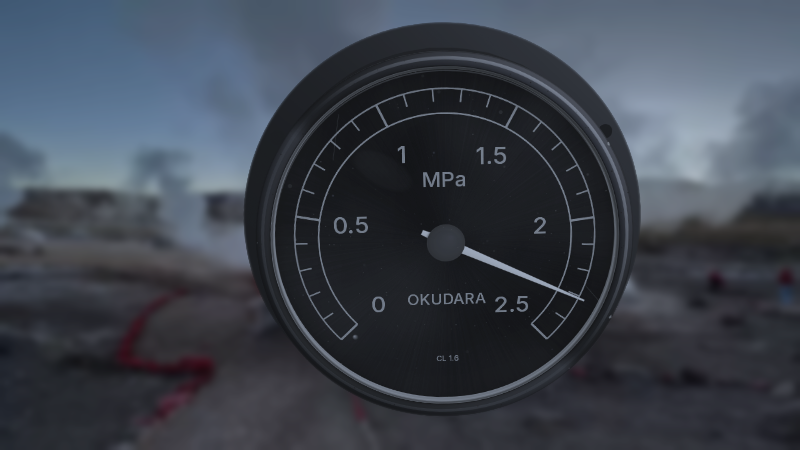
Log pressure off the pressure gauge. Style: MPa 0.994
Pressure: MPa 2.3
